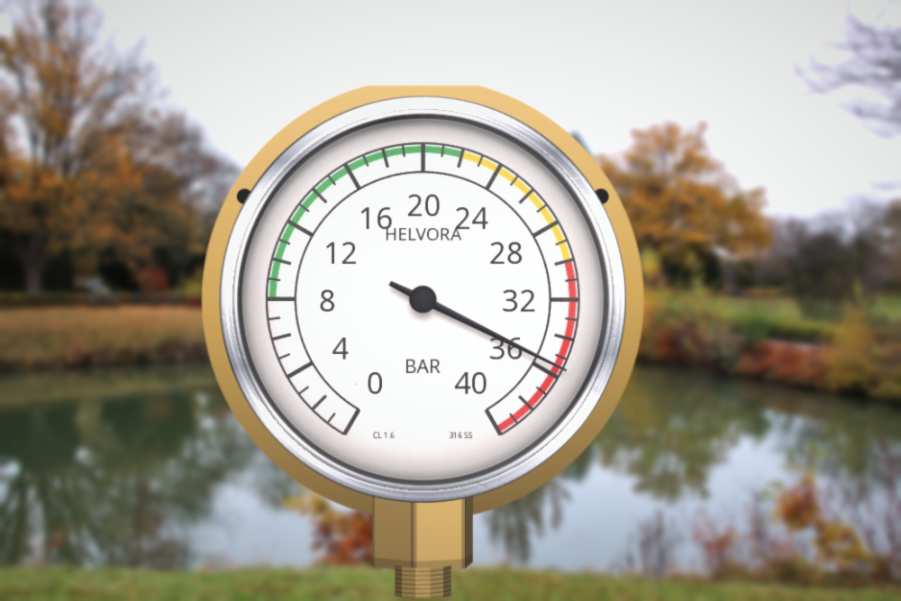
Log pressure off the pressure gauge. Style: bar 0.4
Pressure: bar 35.5
